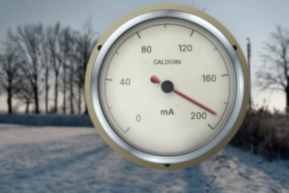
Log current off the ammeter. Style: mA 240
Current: mA 190
